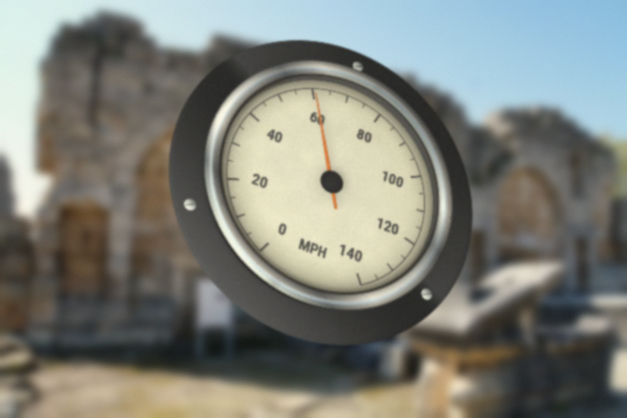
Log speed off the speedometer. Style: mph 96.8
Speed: mph 60
